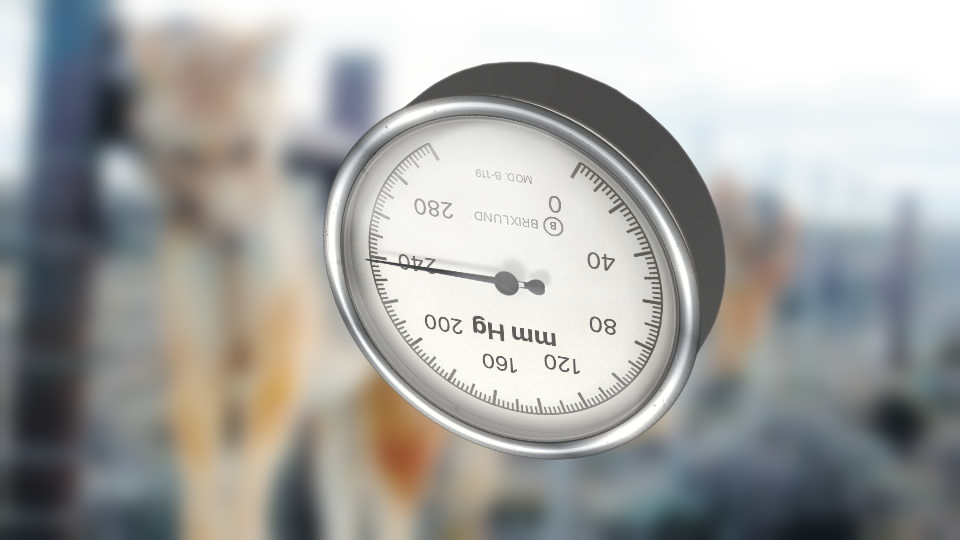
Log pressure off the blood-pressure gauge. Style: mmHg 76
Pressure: mmHg 240
